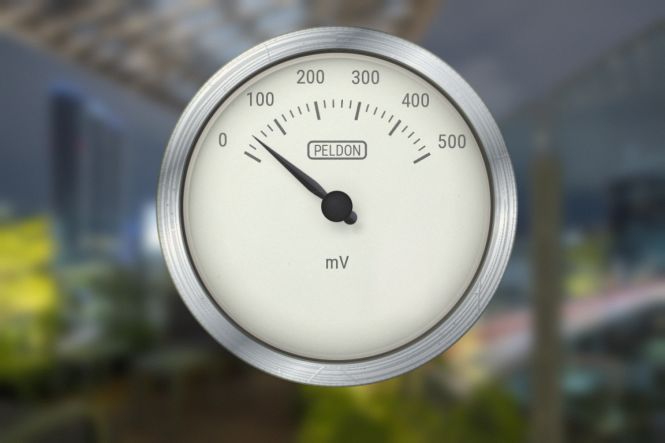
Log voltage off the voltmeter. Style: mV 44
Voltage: mV 40
